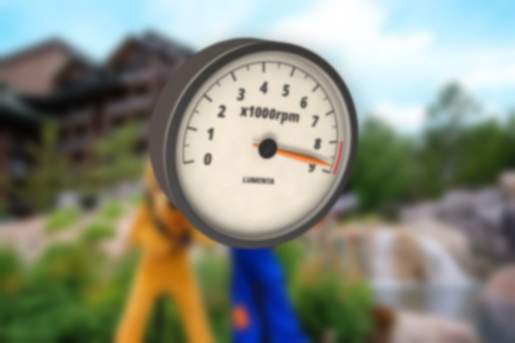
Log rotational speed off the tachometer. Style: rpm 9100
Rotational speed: rpm 8750
